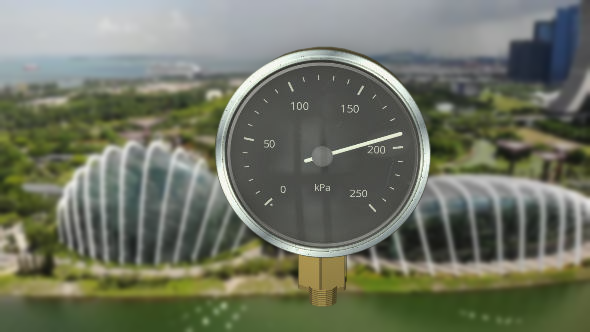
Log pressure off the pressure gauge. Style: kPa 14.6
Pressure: kPa 190
